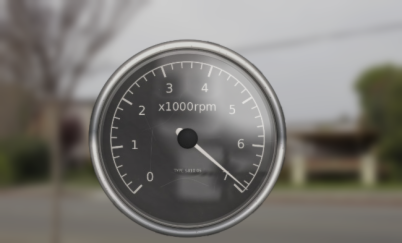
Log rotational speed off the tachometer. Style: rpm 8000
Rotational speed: rpm 6900
